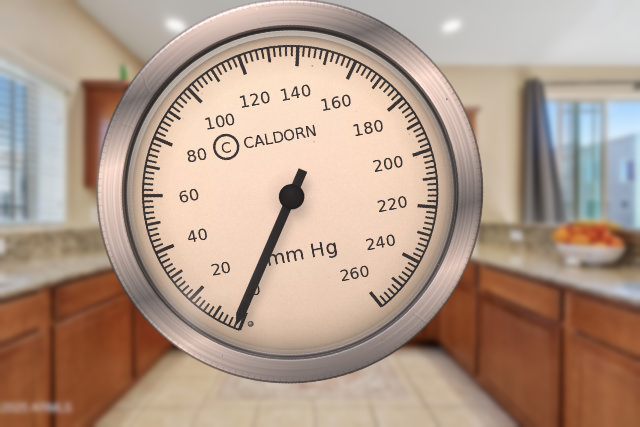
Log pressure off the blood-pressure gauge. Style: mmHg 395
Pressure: mmHg 2
